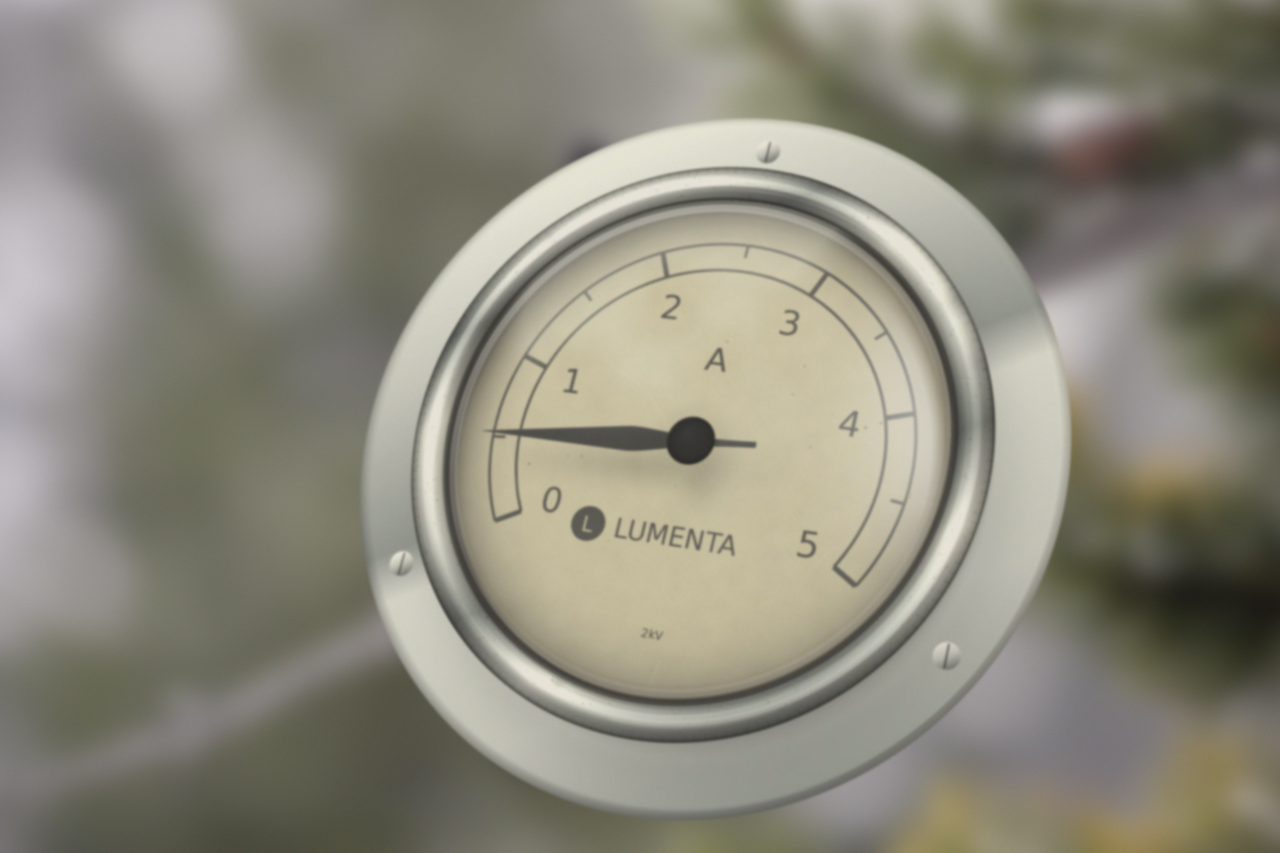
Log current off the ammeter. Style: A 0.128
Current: A 0.5
